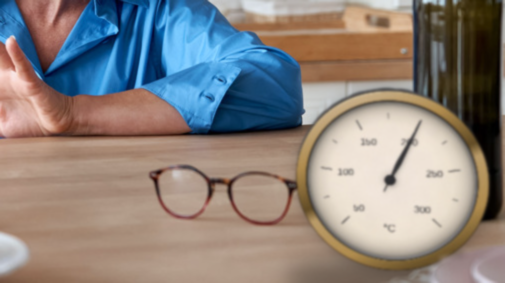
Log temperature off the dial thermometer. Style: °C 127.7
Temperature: °C 200
